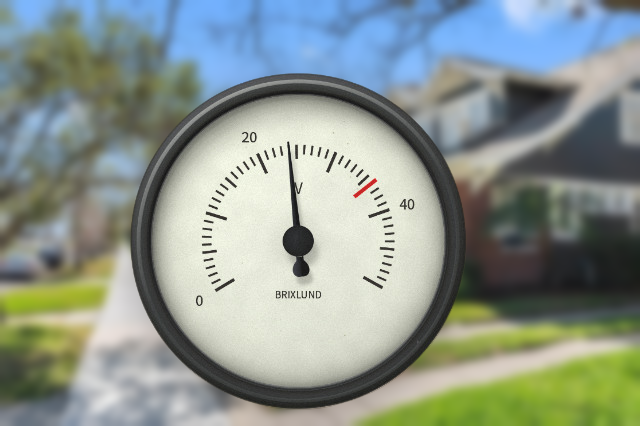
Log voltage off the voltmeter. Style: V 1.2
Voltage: V 24
